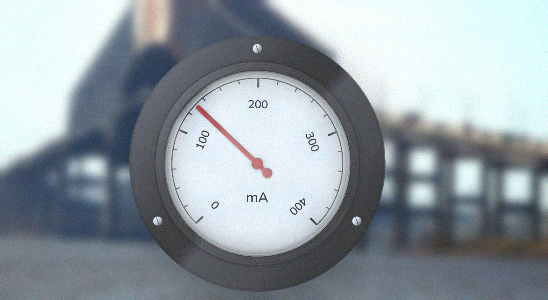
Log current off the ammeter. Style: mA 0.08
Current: mA 130
